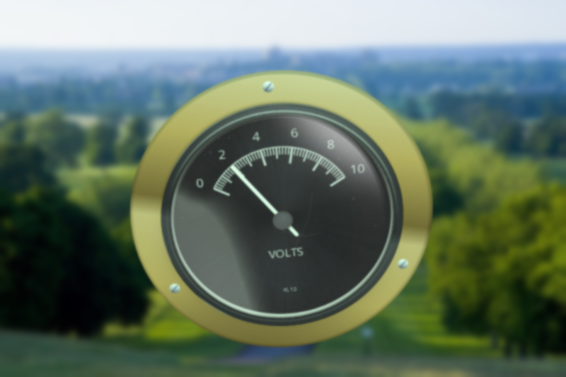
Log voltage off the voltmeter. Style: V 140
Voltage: V 2
